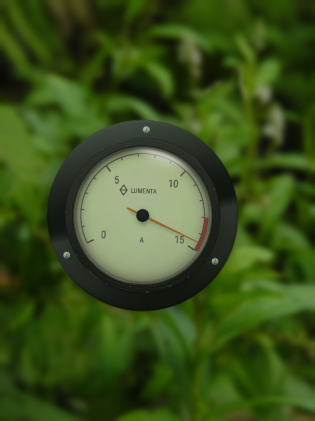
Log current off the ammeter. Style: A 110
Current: A 14.5
